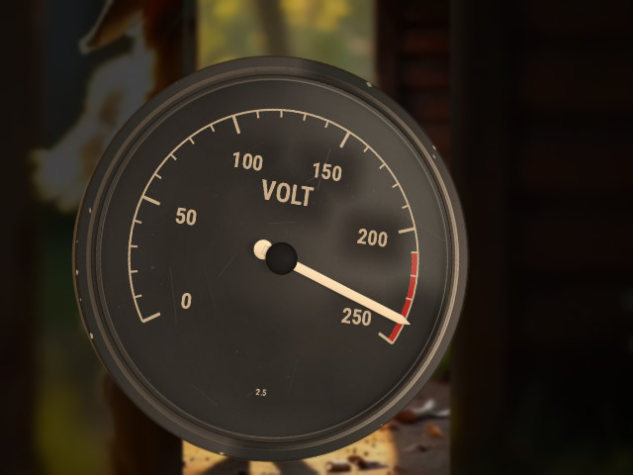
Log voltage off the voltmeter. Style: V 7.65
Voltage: V 240
